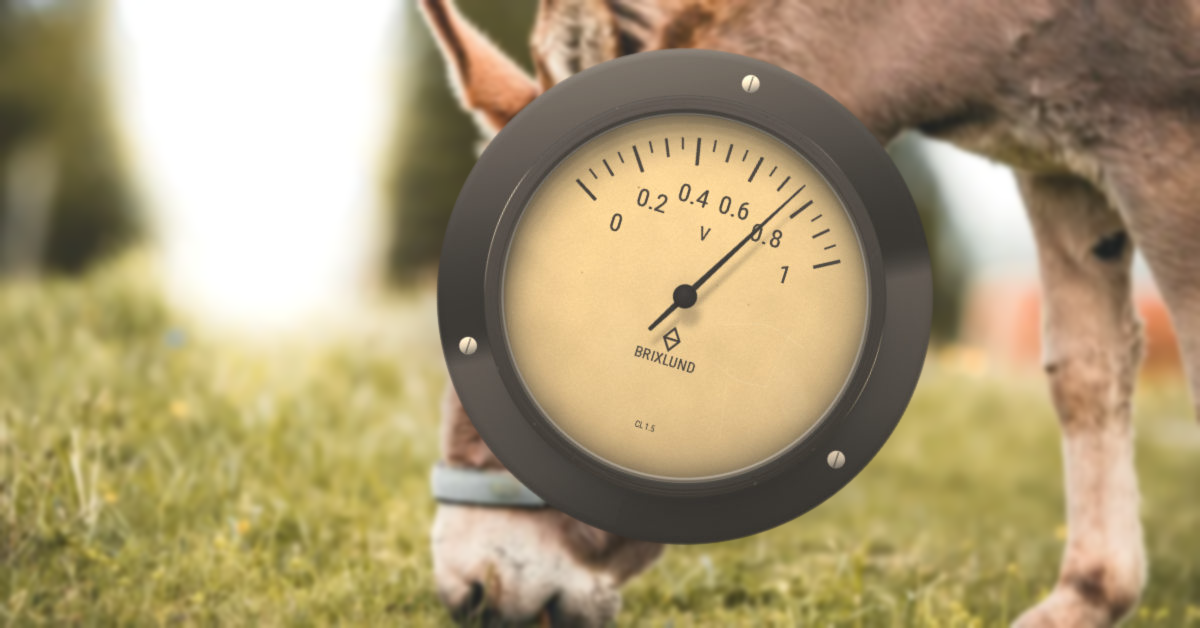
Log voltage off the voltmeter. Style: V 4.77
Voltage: V 0.75
